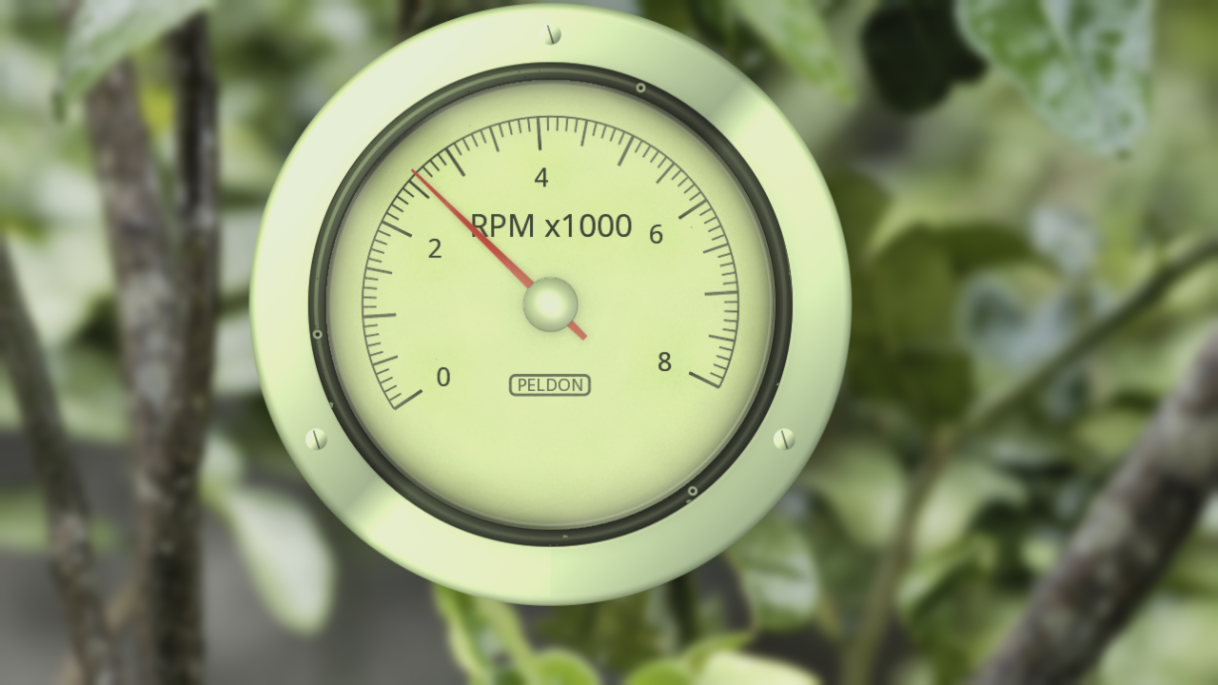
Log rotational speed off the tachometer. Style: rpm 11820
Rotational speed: rpm 2600
